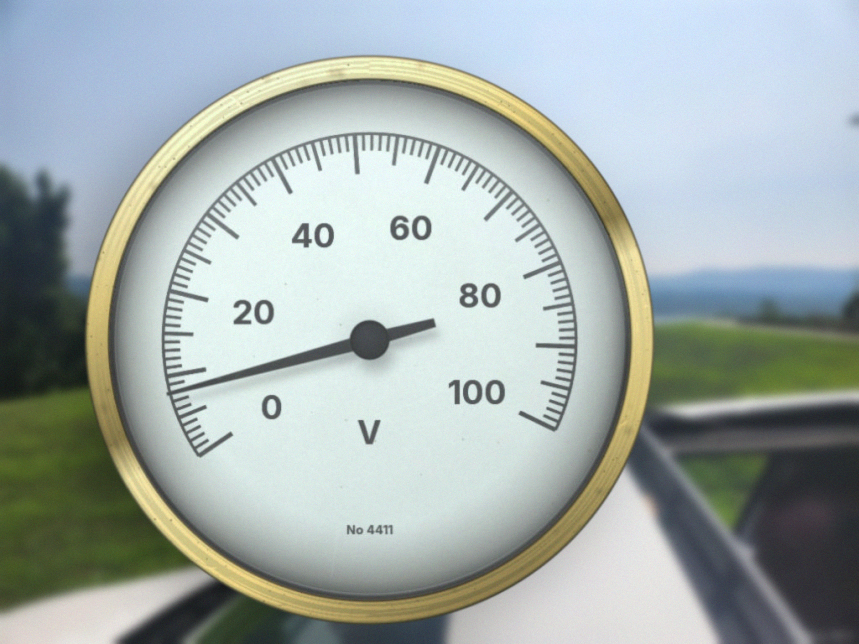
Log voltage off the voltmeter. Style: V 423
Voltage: V 8
